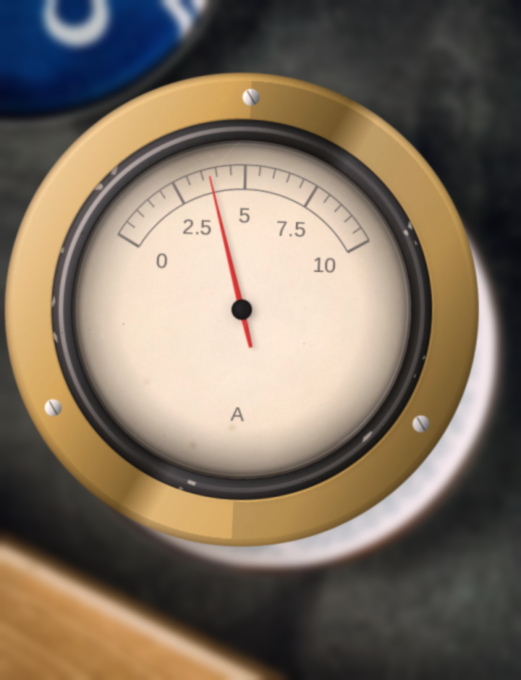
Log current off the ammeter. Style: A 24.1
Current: A 3.75
